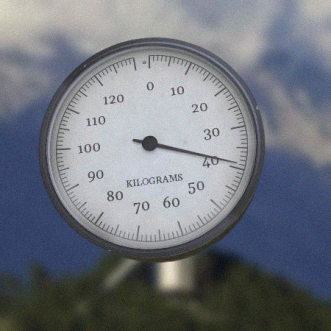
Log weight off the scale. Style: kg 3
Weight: kg 39
